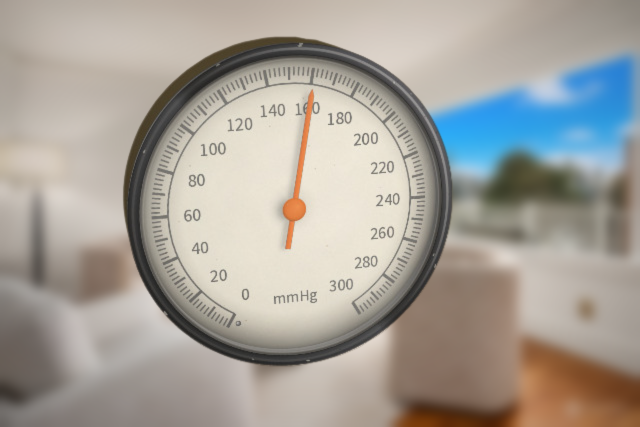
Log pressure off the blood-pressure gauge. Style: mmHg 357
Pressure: mmHg 160
